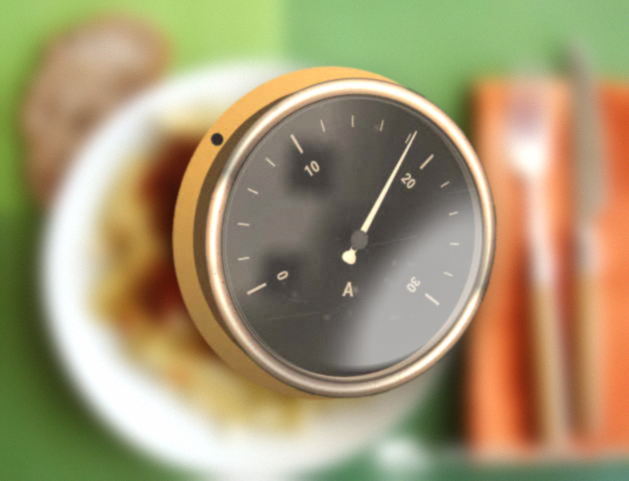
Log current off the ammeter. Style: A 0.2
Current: A 18
